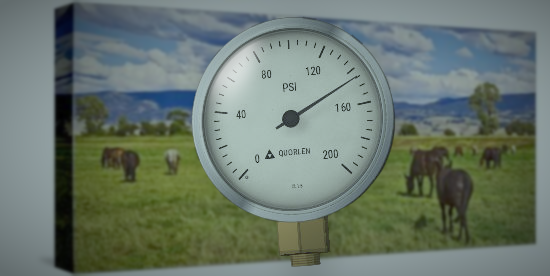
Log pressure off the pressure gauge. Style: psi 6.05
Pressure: psi 145
